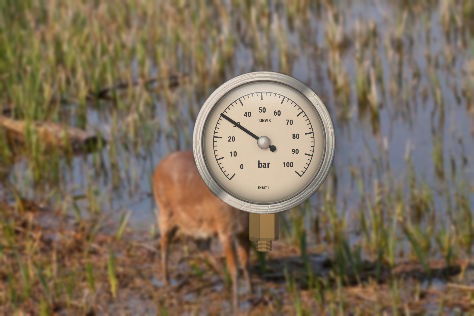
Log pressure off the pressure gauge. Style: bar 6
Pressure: bar 30
